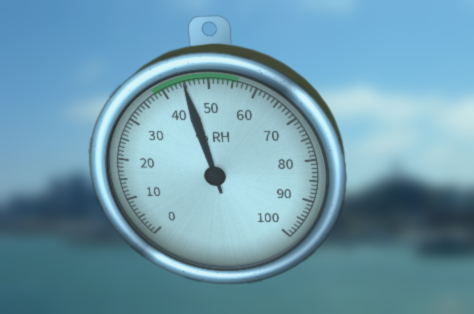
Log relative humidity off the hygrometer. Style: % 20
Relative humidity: % 45
